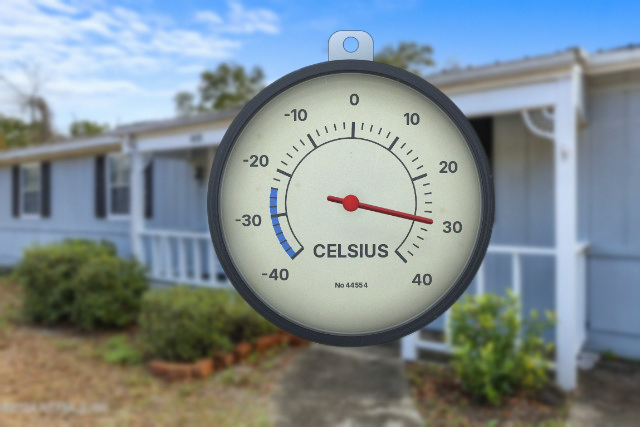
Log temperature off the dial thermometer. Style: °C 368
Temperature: °C 30
